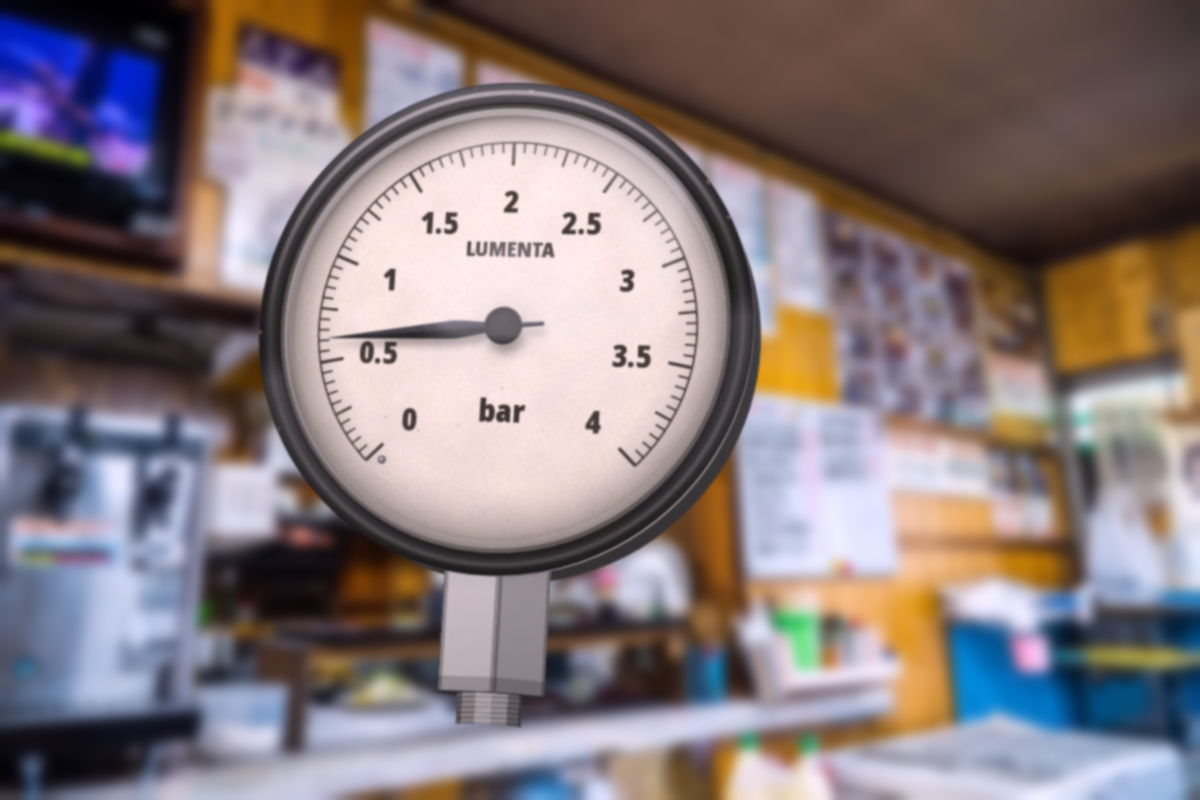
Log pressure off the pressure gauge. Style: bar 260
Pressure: bar 0.6
